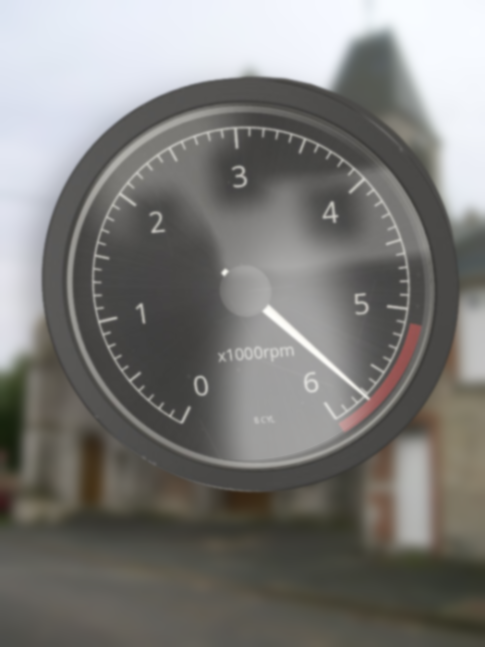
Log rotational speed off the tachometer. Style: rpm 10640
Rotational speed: rpm 5700
